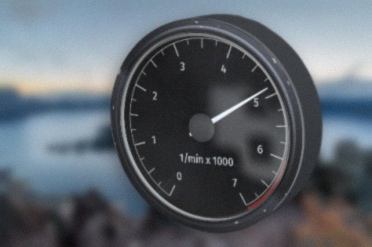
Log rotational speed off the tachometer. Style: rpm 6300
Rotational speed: rpm 4875
